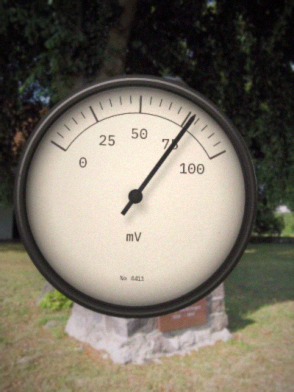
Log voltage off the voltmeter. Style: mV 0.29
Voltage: mV 77.5
